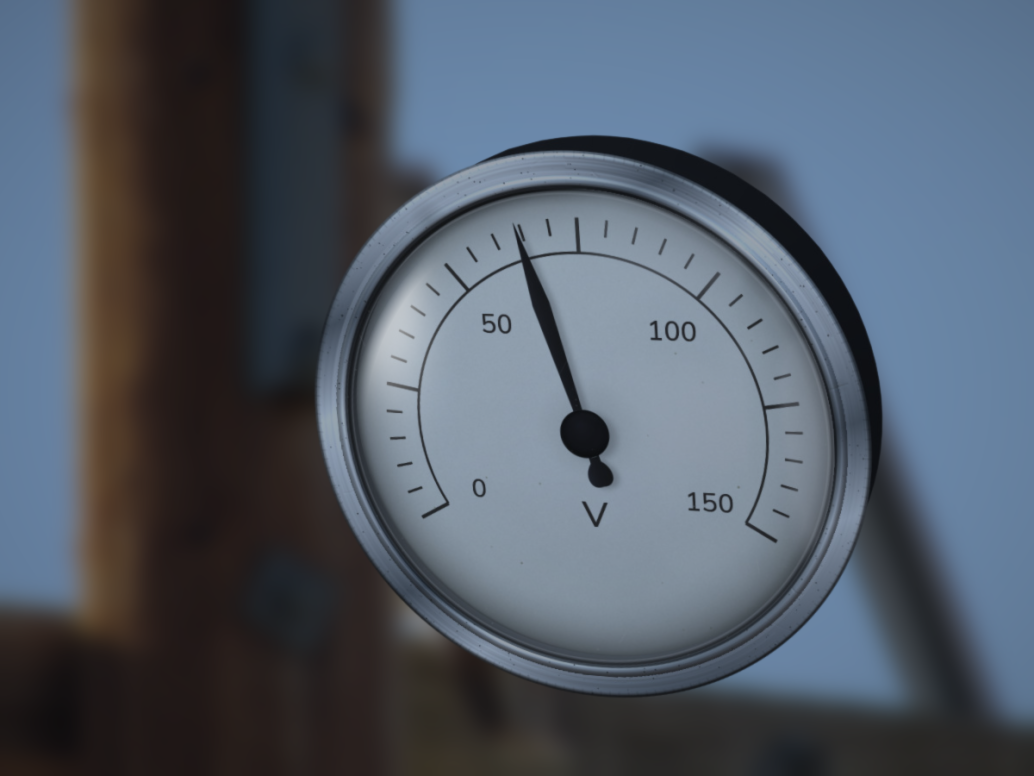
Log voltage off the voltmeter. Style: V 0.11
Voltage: V 65
